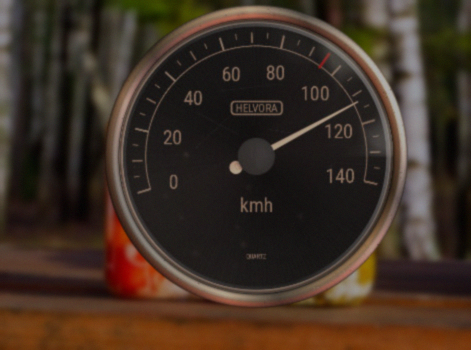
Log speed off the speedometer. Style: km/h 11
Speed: km/h 112.5
